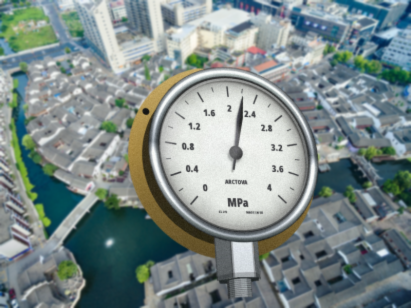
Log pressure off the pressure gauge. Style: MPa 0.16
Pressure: MPa 2.2
